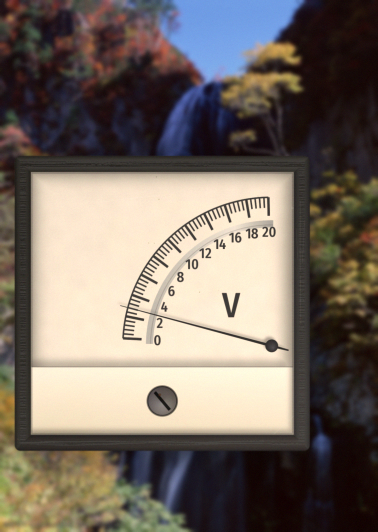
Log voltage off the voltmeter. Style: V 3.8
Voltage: V 2.8
